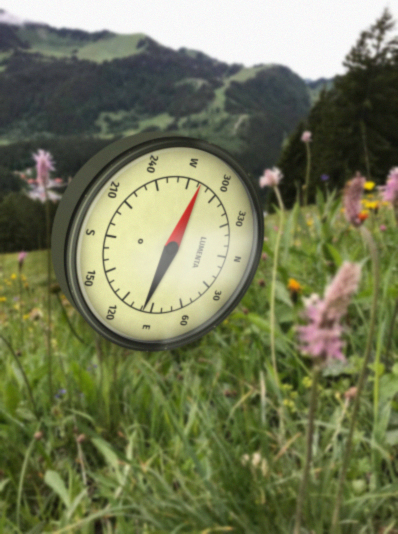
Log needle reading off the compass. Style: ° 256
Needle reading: ° 280
